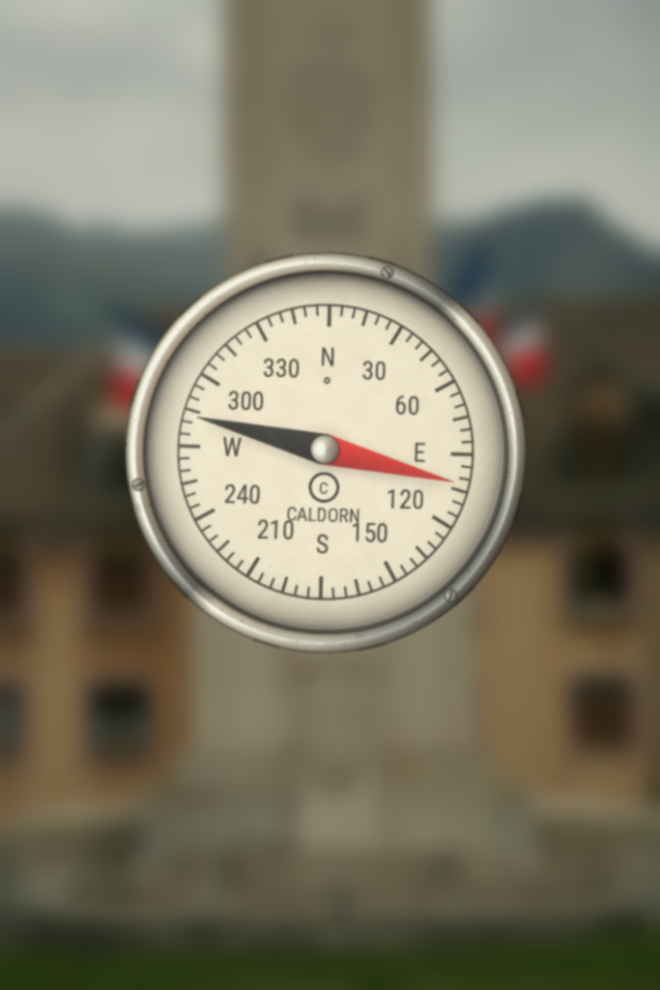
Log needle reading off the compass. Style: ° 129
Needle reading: ° 102.5
